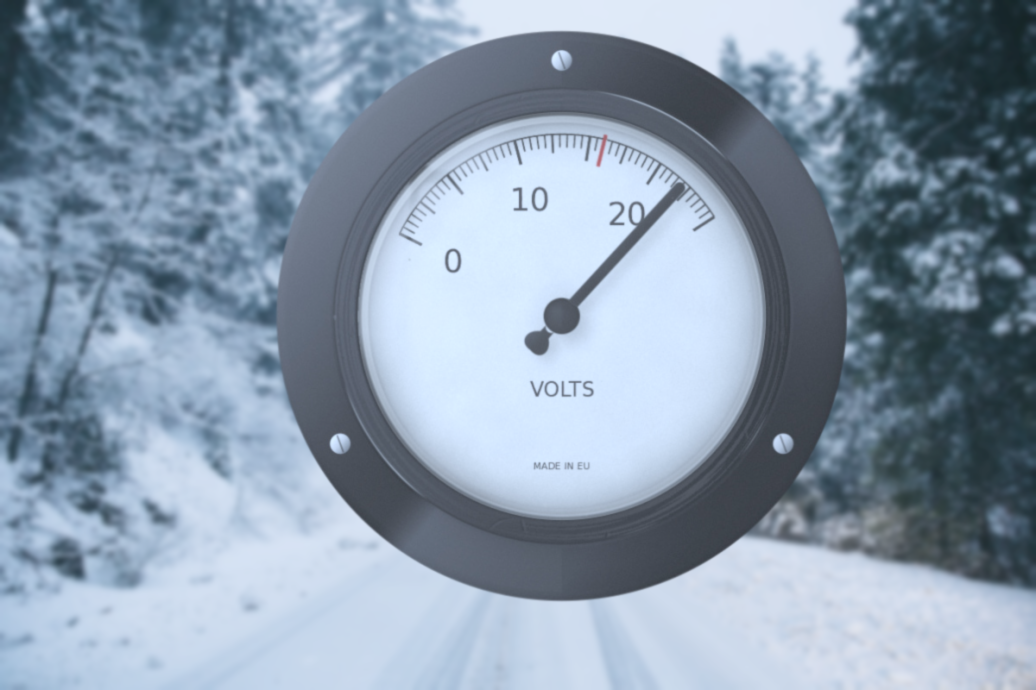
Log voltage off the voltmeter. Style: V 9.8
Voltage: V 22
